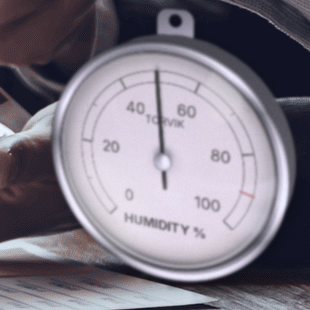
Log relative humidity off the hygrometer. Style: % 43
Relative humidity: % 50
